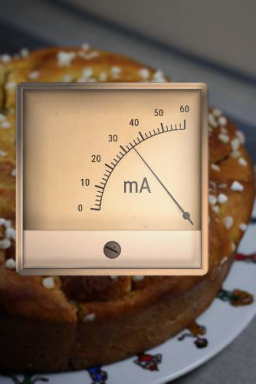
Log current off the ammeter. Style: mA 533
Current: mA 34
